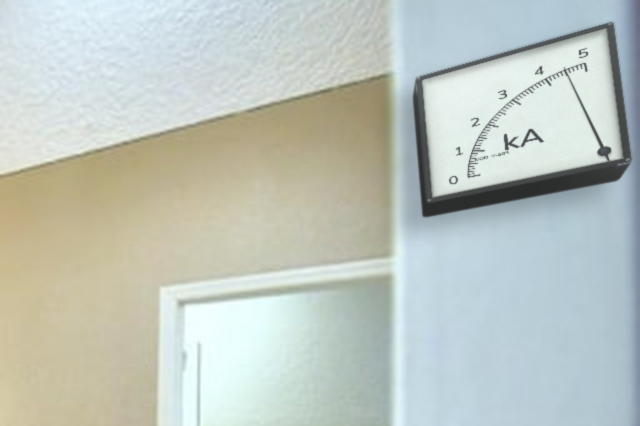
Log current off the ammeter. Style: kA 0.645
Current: kA 4.5
